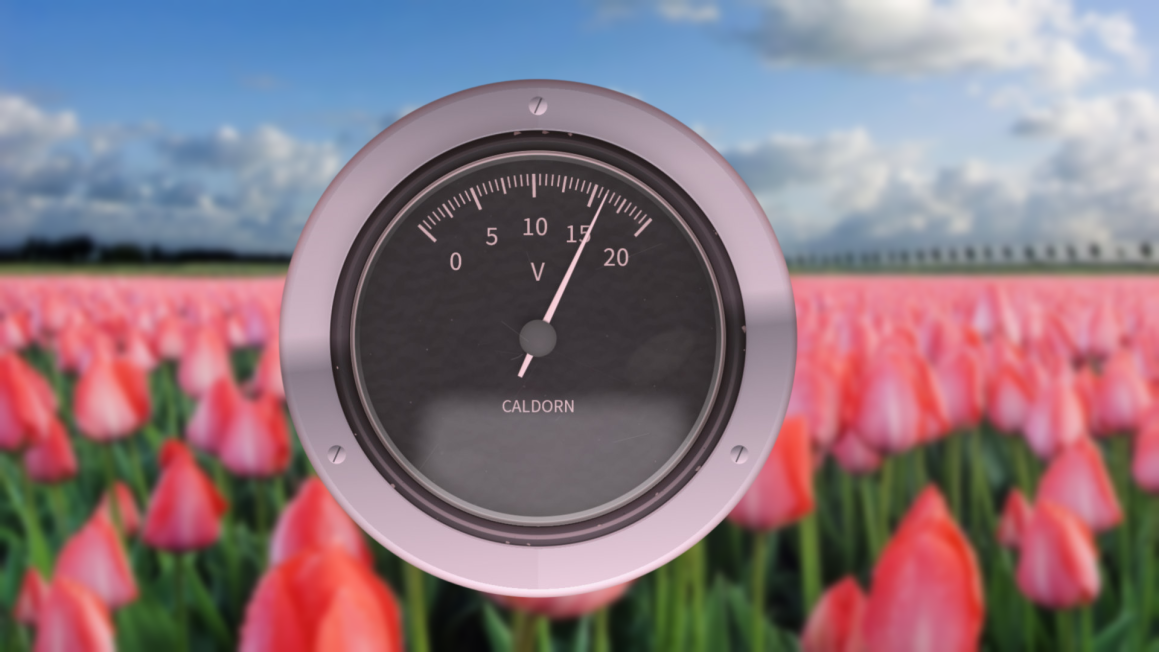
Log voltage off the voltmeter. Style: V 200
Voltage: V 16
